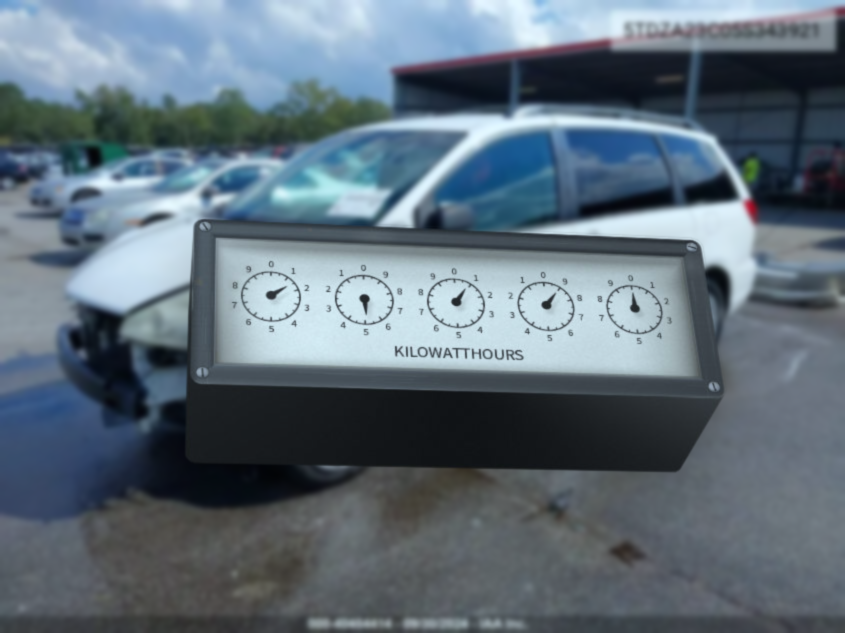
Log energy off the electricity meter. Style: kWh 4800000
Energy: kWh 15090
